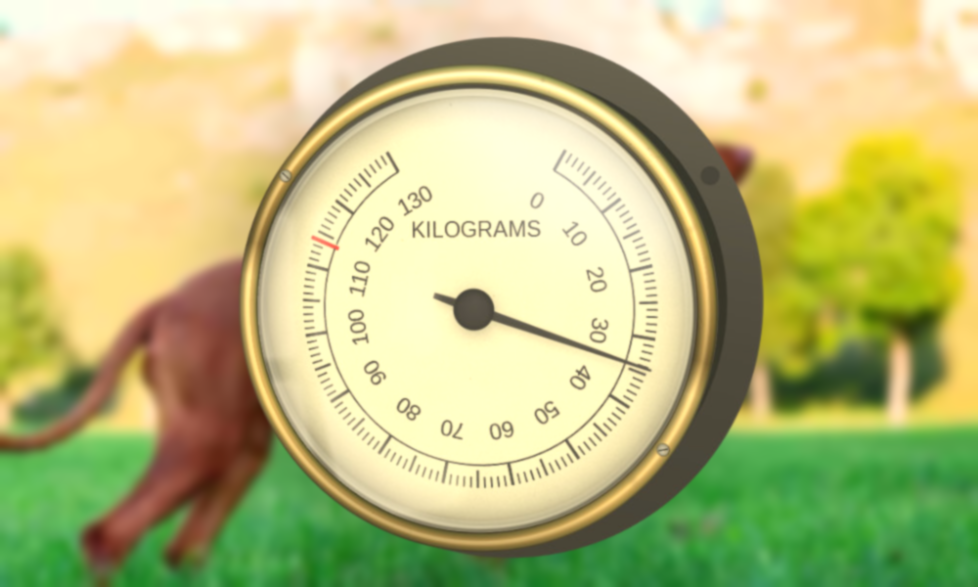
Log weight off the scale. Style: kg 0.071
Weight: kg 34
